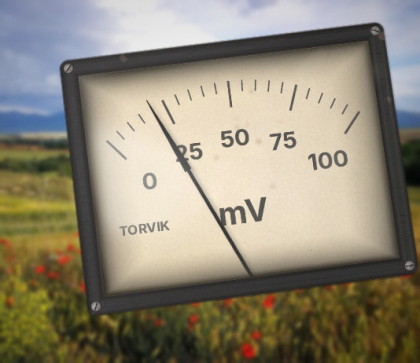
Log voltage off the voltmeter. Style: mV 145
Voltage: mV 20
